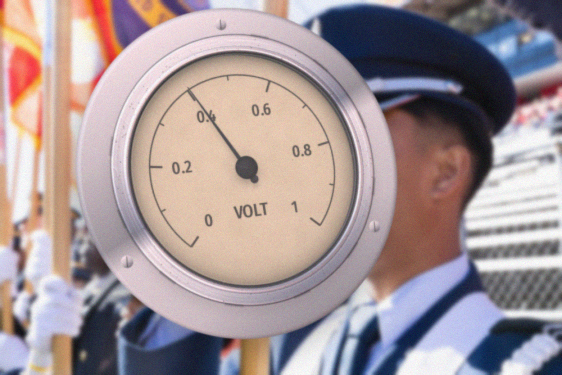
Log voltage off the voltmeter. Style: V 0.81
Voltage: V 0.4
